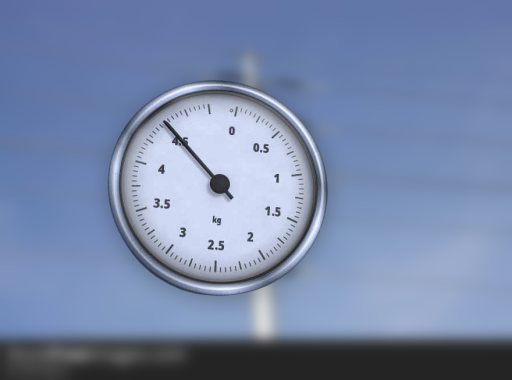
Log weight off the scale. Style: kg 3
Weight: kg 4.5
